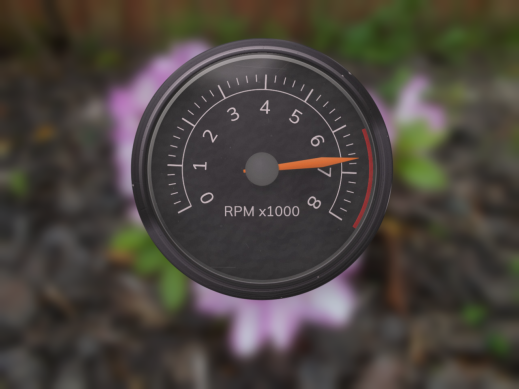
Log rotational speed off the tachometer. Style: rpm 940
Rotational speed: rpm 6700
